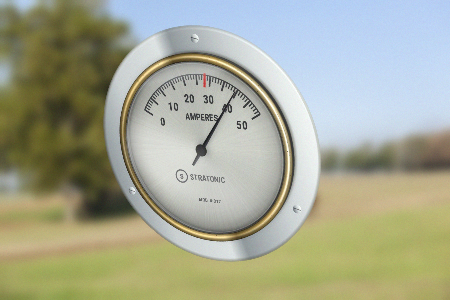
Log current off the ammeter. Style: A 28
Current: A 40
